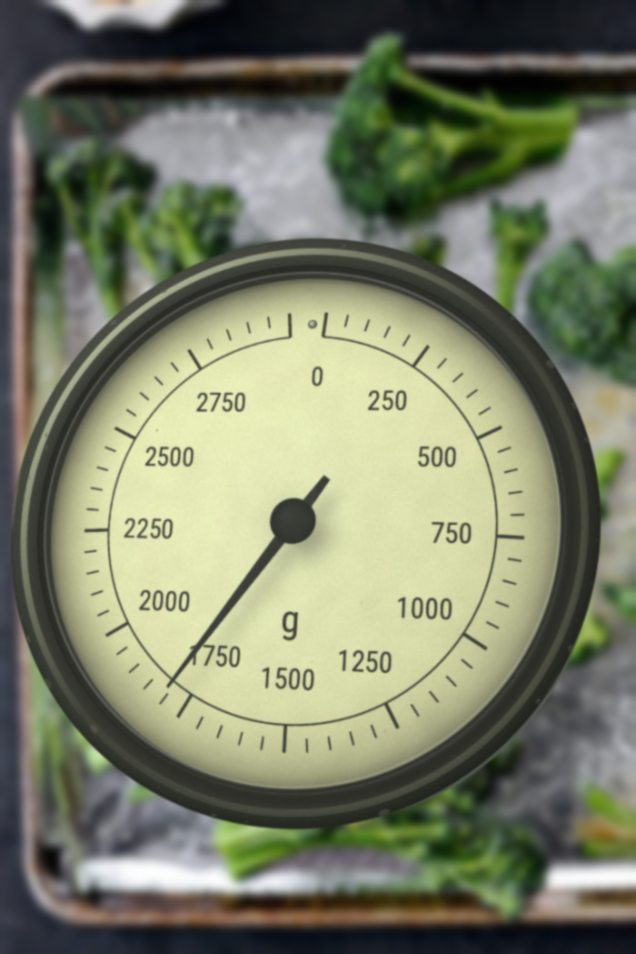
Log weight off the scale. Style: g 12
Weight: g 1800
